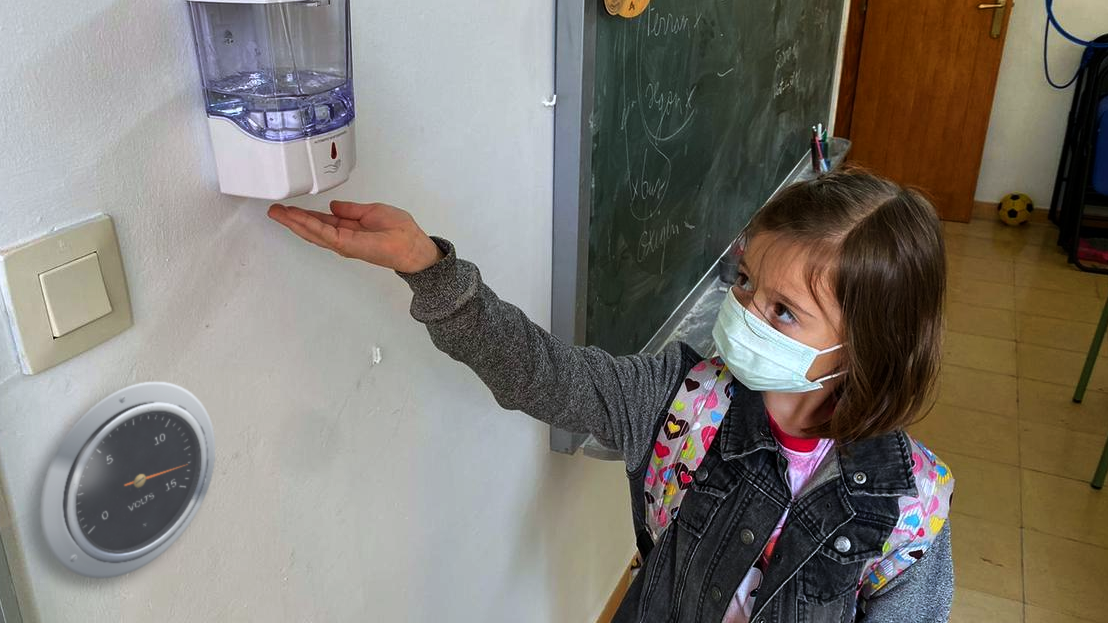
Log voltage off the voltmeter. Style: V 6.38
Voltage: V 13.5
